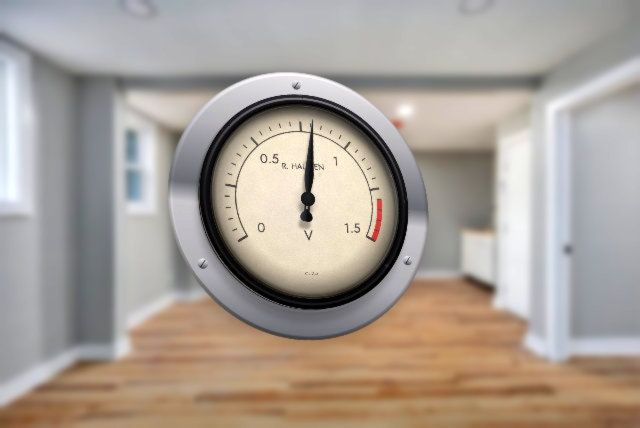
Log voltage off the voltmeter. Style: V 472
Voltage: V 0.8
